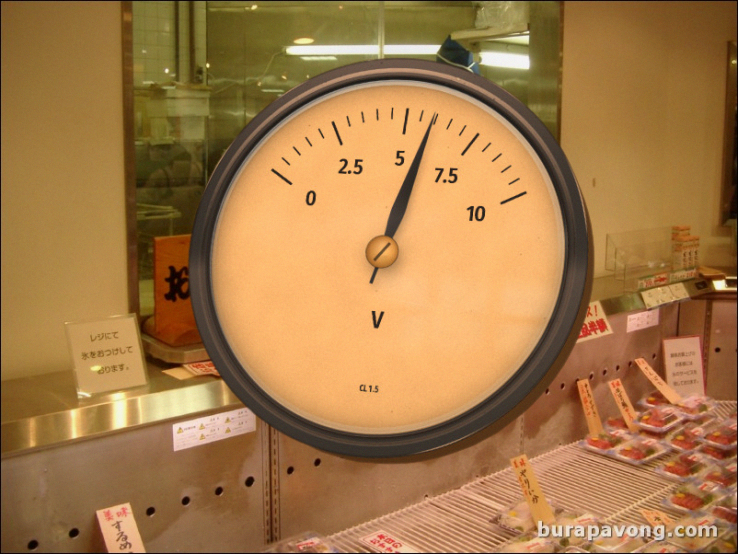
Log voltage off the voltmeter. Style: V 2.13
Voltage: V 6
